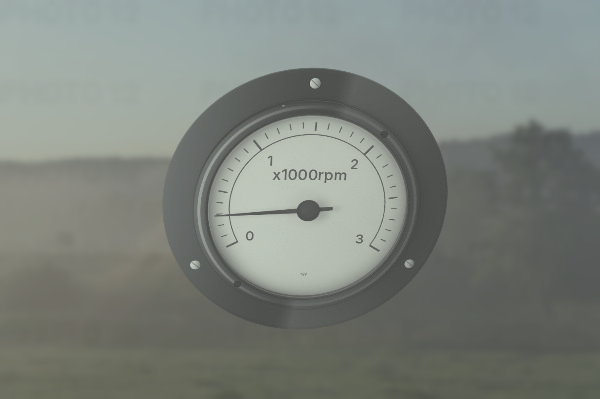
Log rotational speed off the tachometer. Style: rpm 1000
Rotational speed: rpm 300
